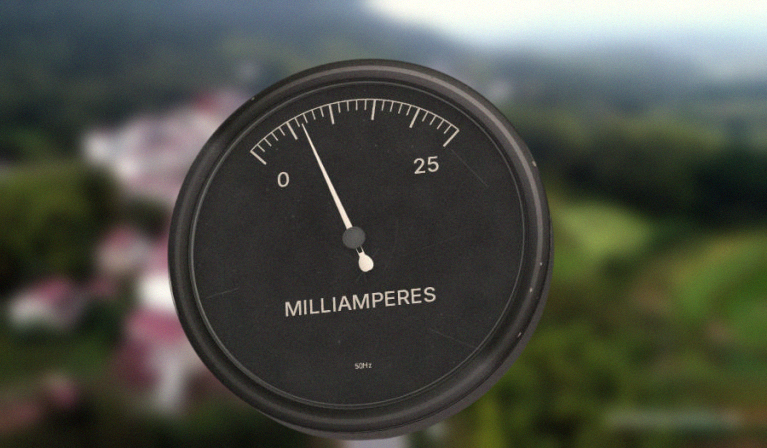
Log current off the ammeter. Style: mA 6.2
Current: mA 6.5
